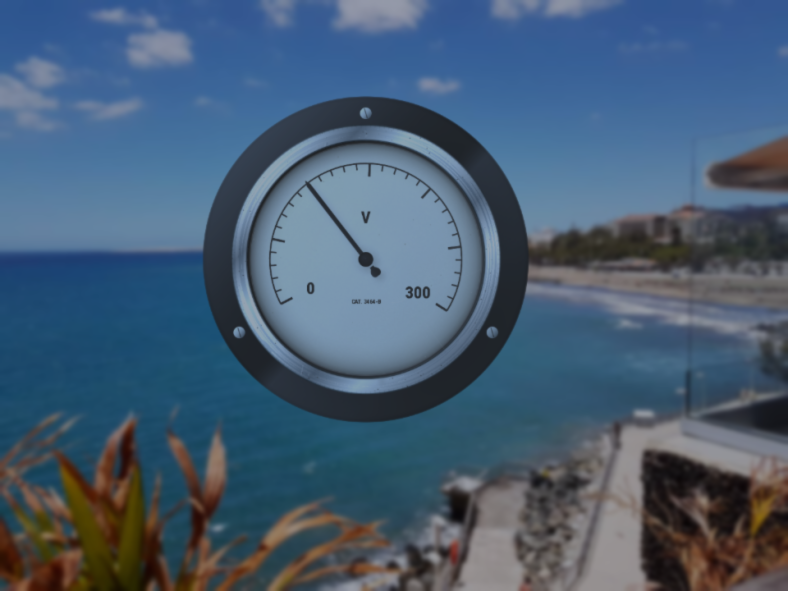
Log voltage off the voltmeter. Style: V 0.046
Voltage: V 100
